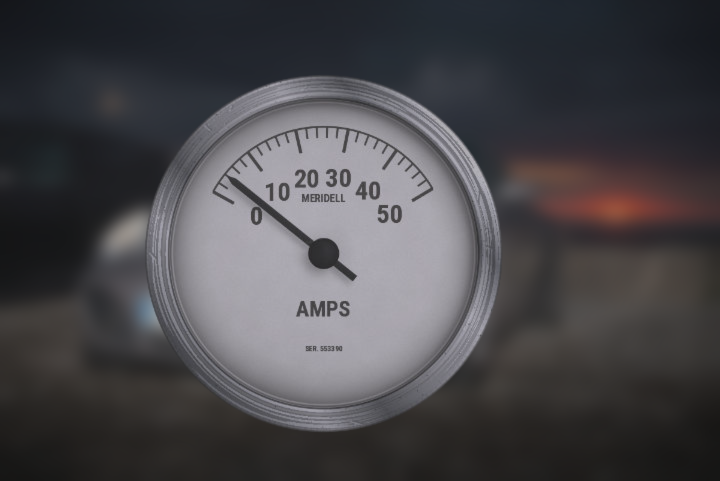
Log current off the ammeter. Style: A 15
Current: A 4
